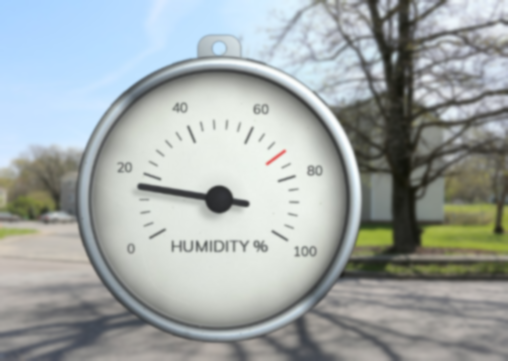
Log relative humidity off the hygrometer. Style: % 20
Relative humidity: % 16
